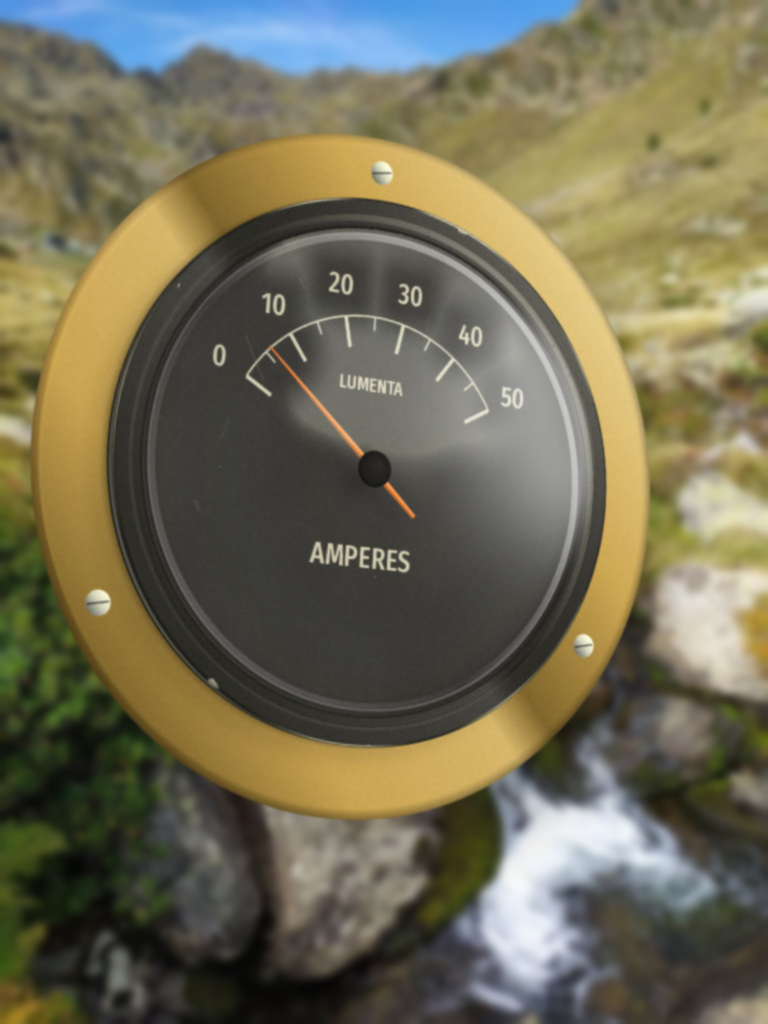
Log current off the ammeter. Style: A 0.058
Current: A 5
